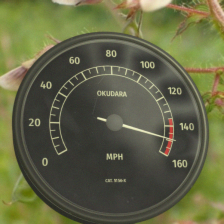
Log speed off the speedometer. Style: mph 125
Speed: mph 150
